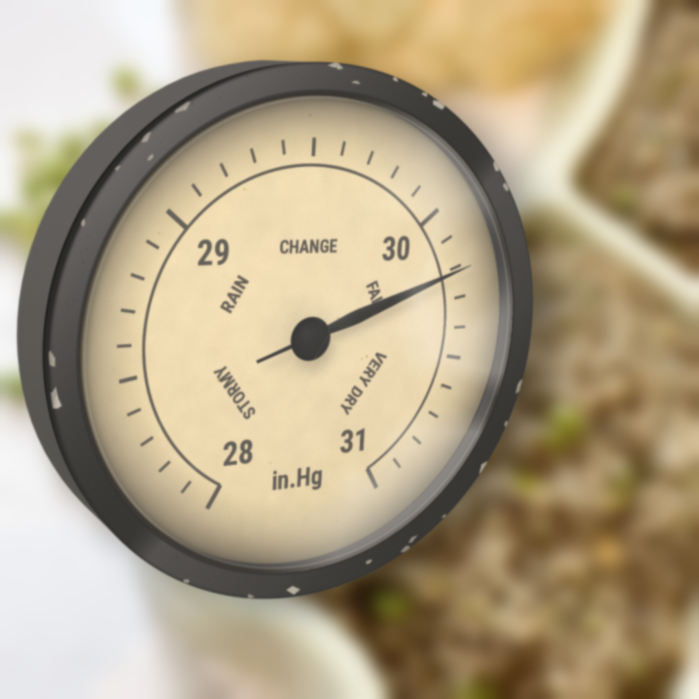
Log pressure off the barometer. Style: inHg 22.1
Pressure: inHg 30.2
